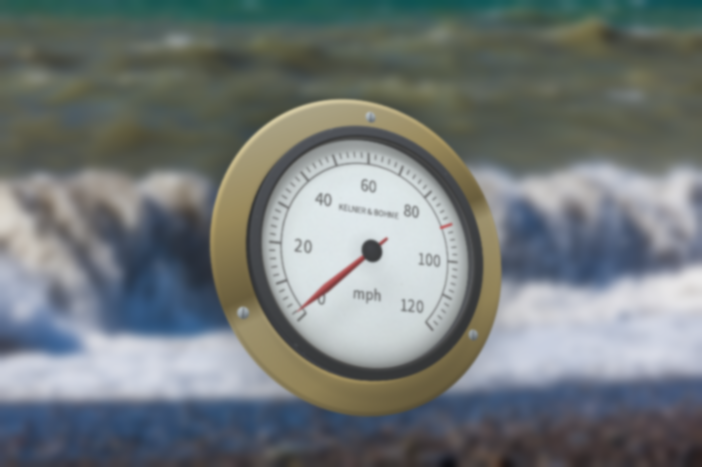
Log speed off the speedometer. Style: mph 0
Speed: mph 2
